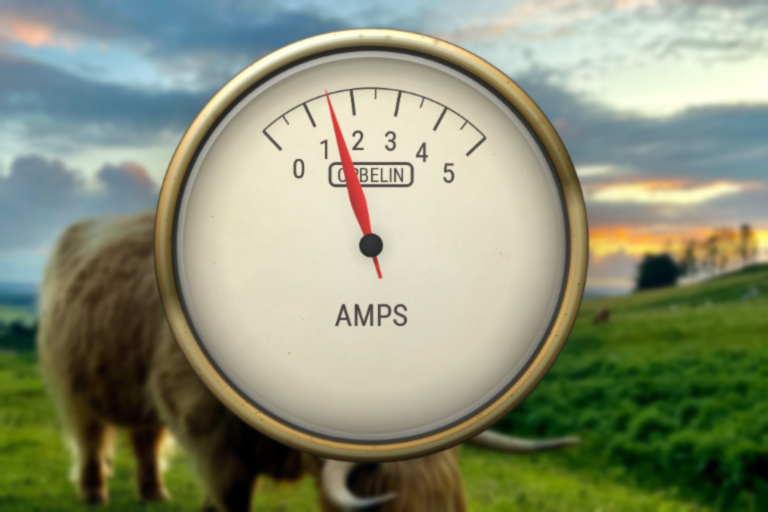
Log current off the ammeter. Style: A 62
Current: A 1.5
